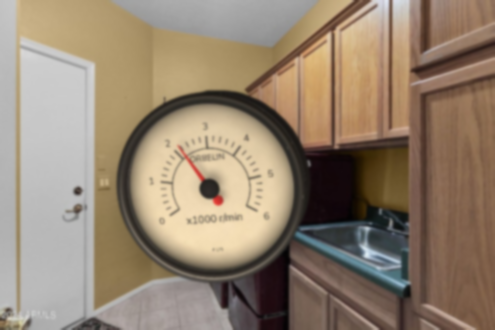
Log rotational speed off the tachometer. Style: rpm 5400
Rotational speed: rpm 2200
